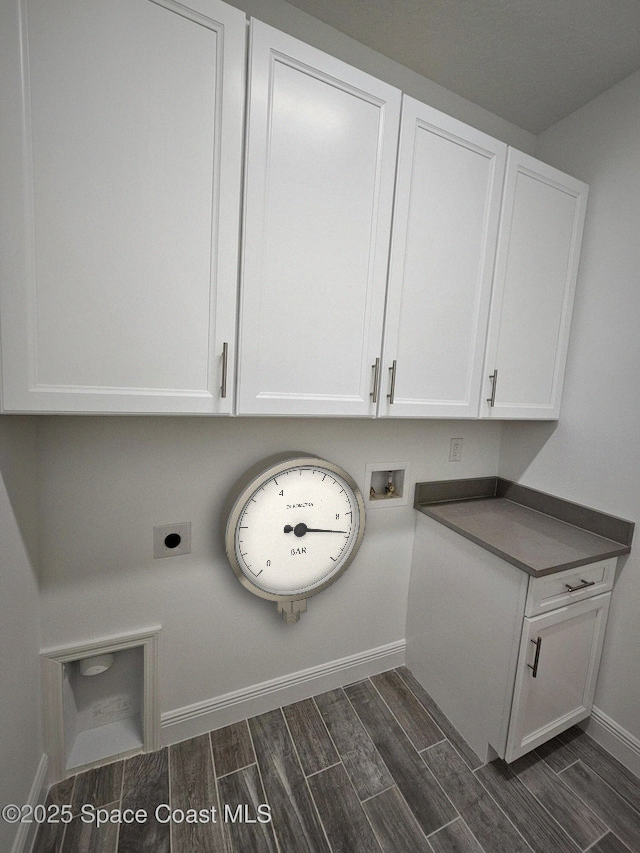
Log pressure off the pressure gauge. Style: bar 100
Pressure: bar 8.75
